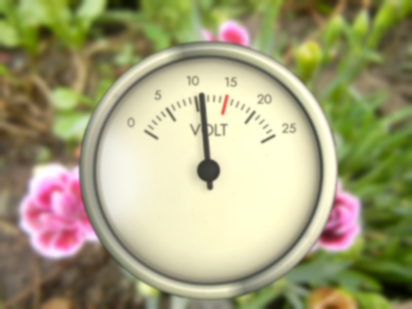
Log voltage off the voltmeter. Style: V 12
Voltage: V 11
